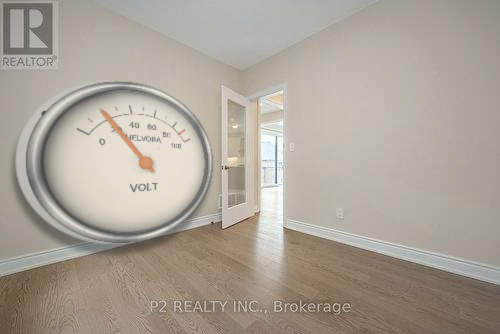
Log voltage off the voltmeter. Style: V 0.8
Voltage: V 20
